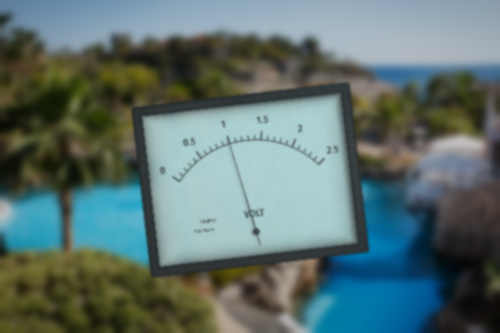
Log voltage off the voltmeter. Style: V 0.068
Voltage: V 1
